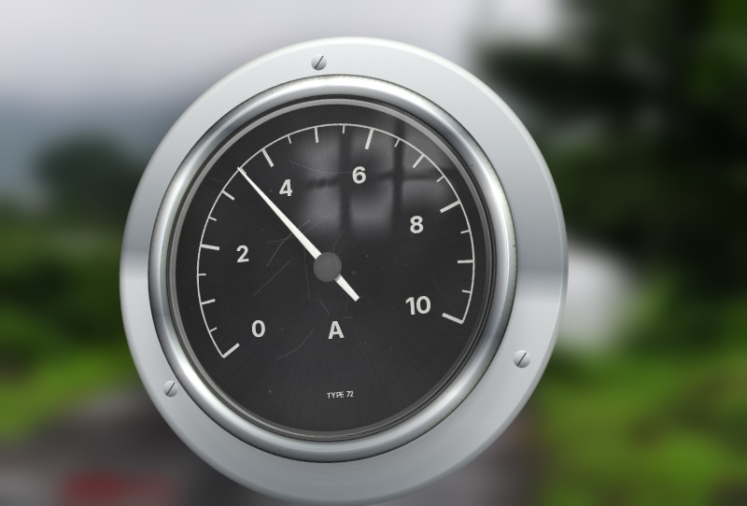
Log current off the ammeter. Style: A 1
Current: A 3.5
